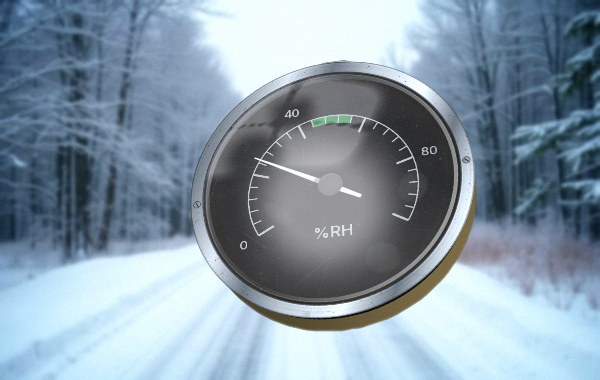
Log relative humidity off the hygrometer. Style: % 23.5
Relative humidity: % 24
